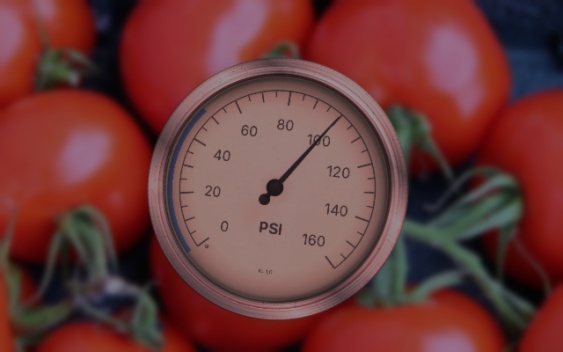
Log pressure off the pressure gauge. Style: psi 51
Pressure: psi 100
